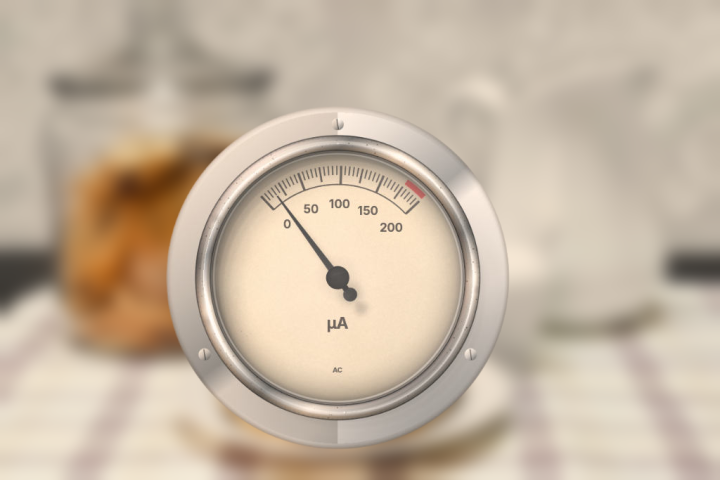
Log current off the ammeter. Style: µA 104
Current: µA 15
